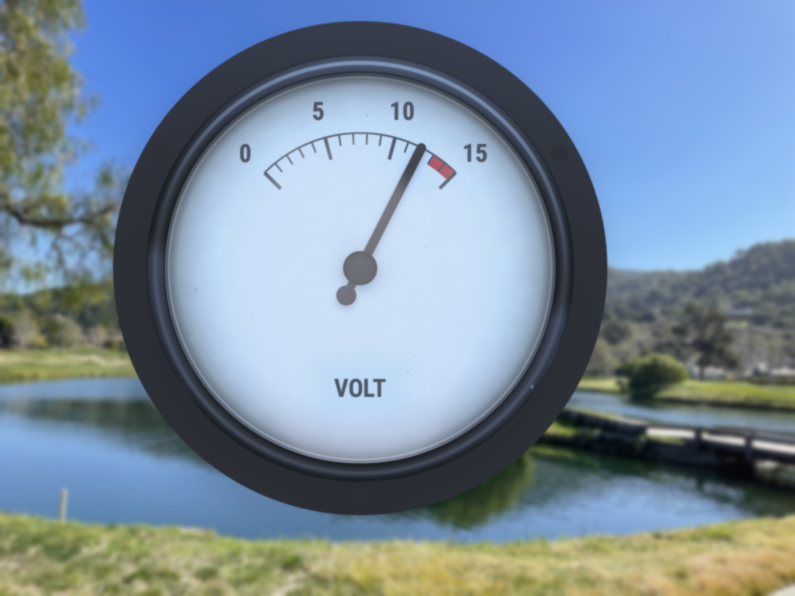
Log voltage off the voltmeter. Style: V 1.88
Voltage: V 12
